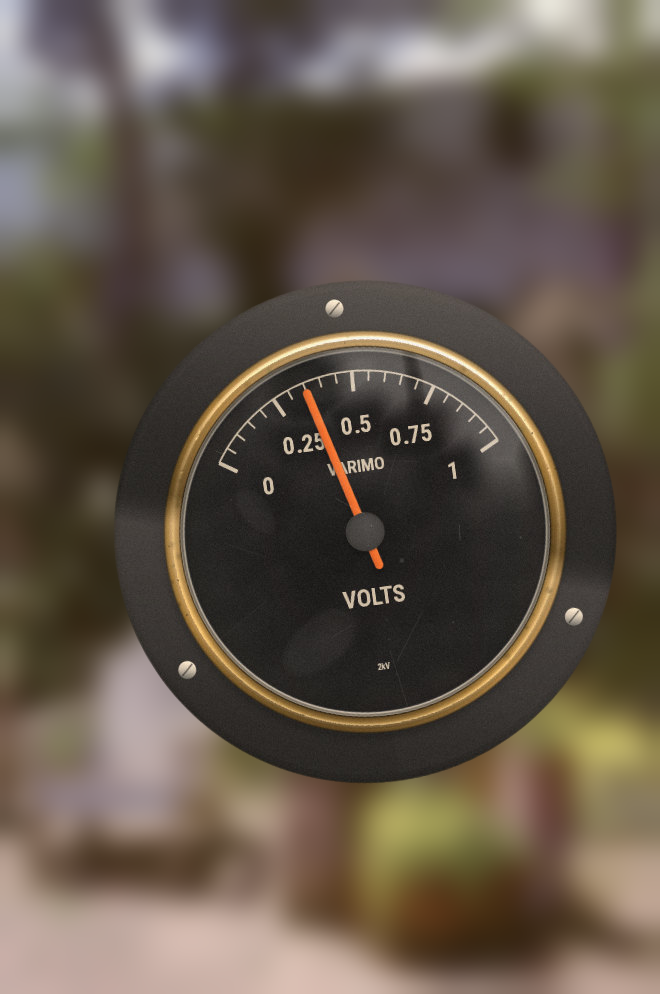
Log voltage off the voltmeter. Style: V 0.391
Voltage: V 0.35
